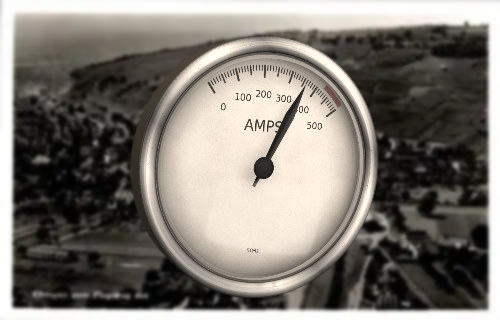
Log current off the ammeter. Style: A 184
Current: A 350
